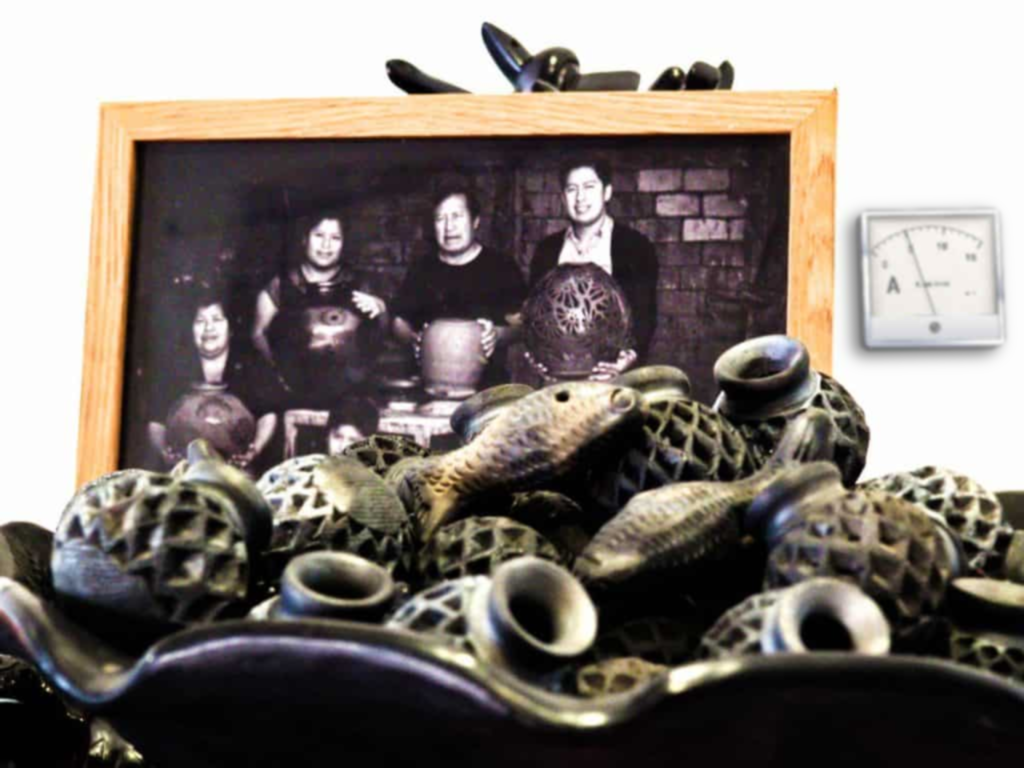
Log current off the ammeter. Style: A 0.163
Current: A 5
